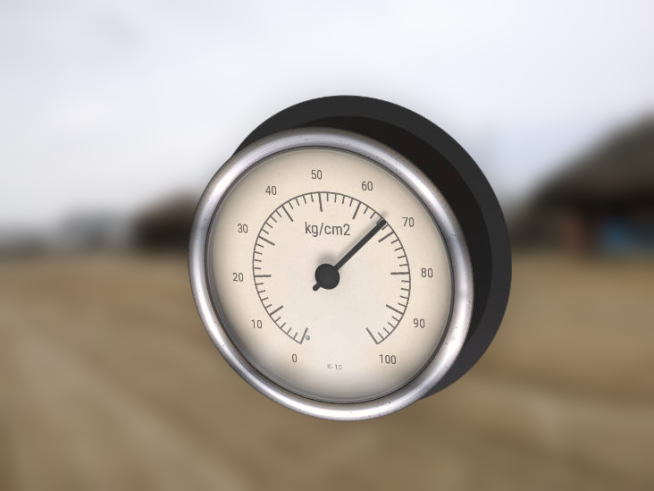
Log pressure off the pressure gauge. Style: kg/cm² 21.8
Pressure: kg/cm² 67
